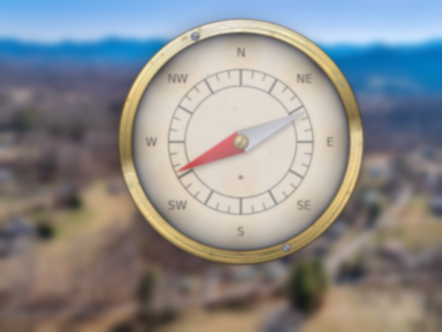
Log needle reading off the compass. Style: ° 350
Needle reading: ° 245
